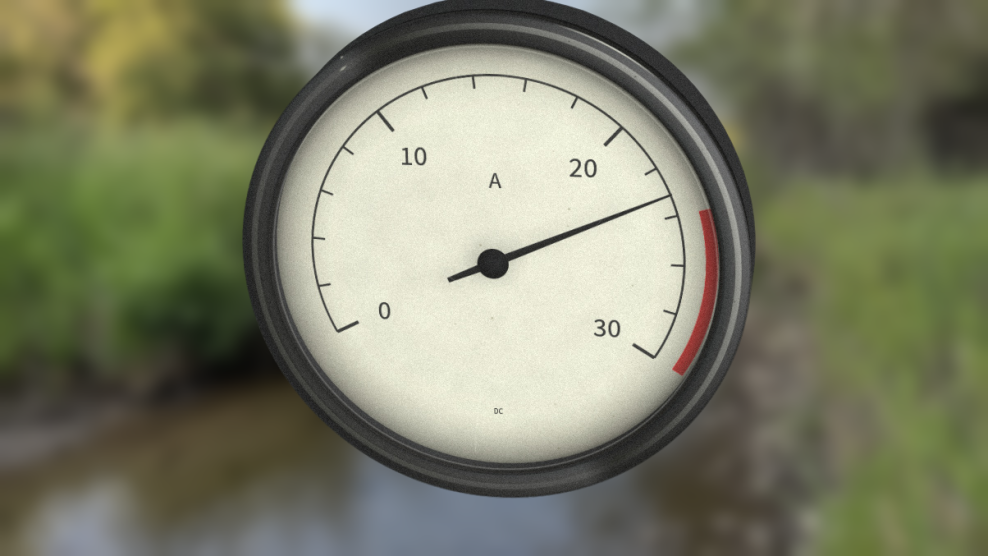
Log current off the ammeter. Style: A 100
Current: A 23
